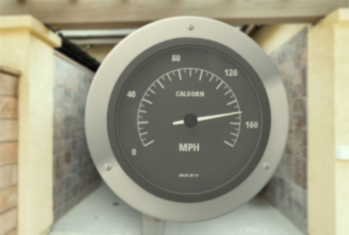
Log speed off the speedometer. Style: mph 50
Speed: mph 150
